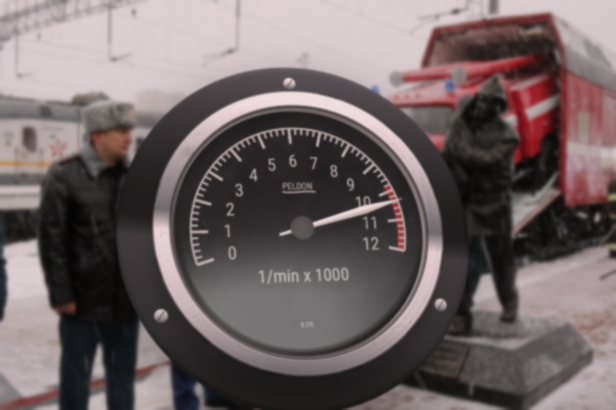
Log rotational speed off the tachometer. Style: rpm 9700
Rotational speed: rpm 10400
